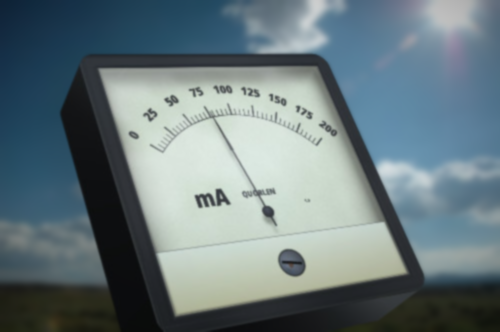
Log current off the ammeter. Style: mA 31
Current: mA 75
